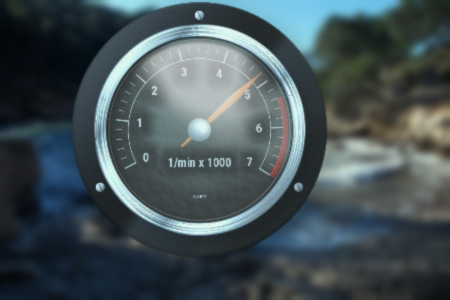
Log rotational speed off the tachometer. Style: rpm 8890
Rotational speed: rpm 4800
